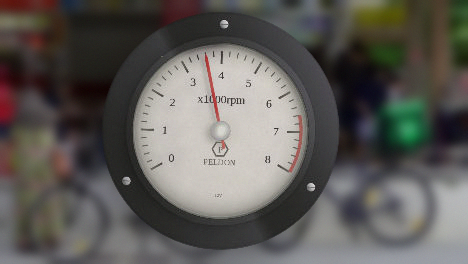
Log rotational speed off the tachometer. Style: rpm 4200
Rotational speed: rpm 3600
